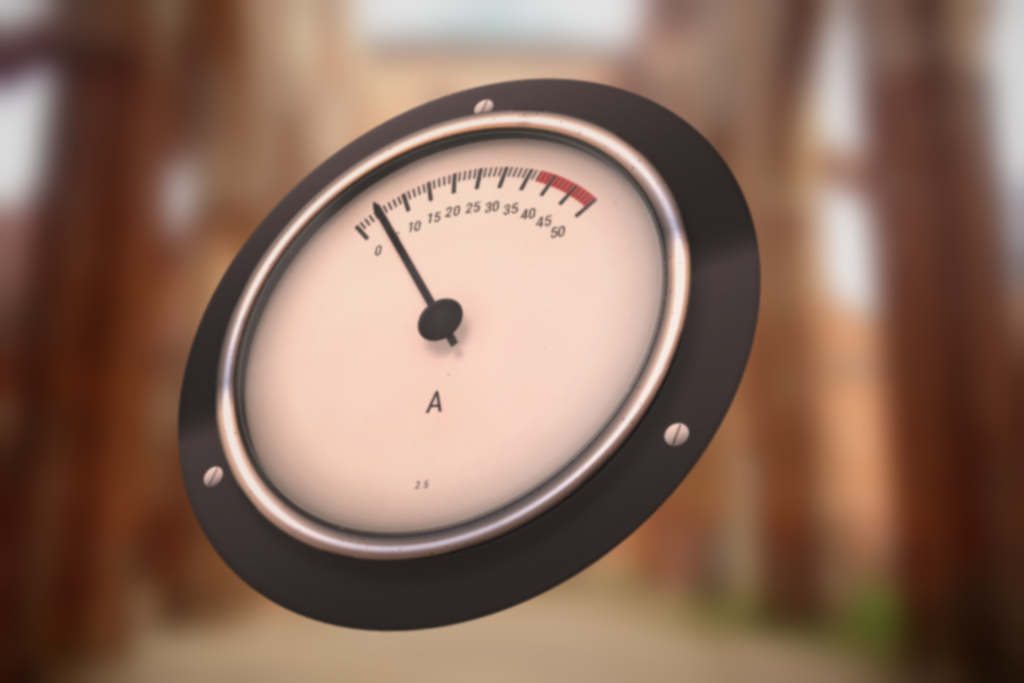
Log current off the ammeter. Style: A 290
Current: A 5
